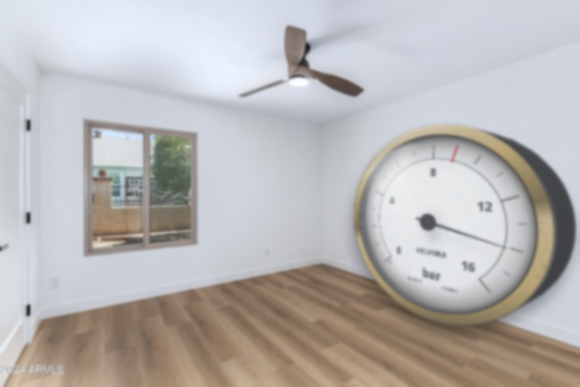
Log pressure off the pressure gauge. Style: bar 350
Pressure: bar 14
